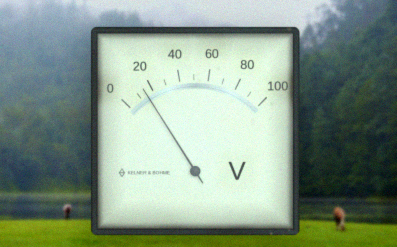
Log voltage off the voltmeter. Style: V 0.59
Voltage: V 15
